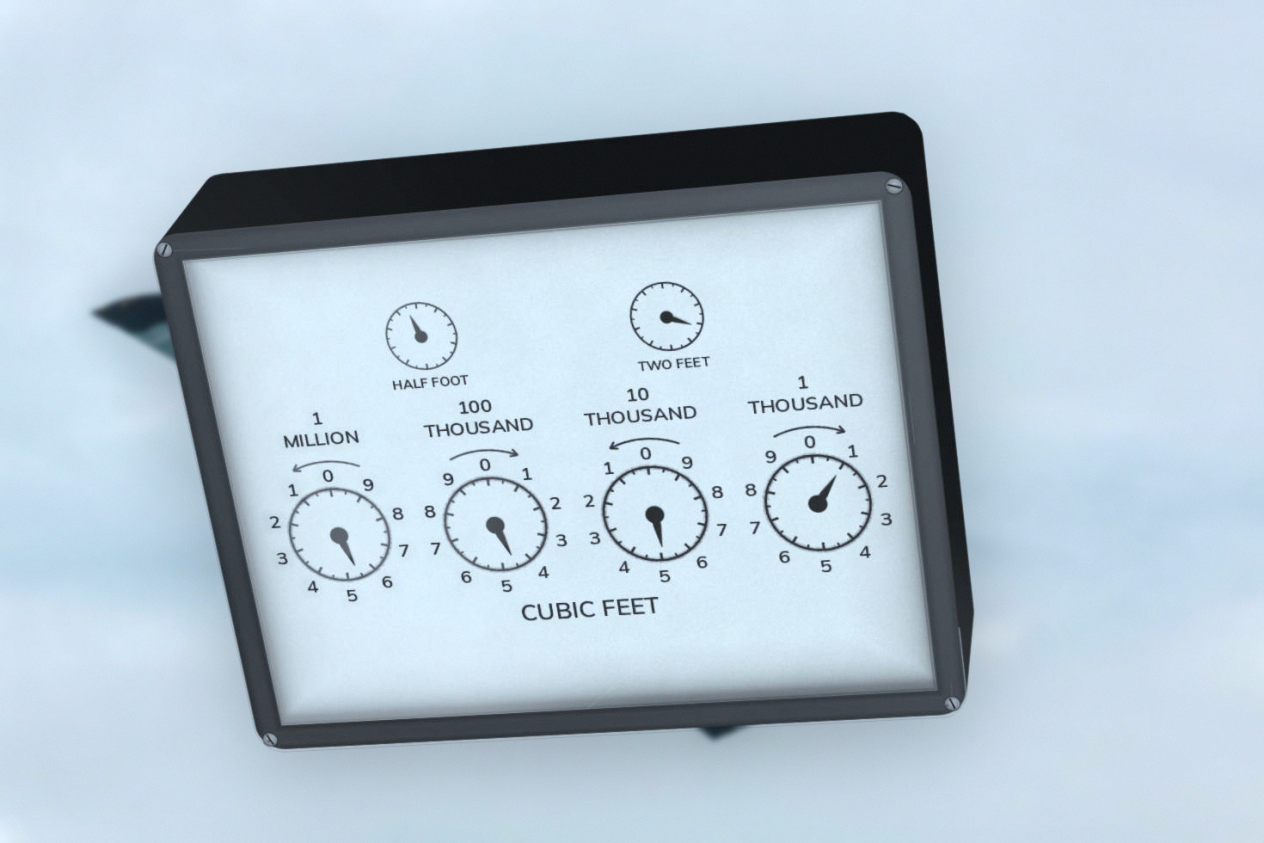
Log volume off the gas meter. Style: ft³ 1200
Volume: ft³ 545100
